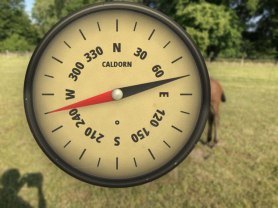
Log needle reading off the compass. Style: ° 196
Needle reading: ° 255
